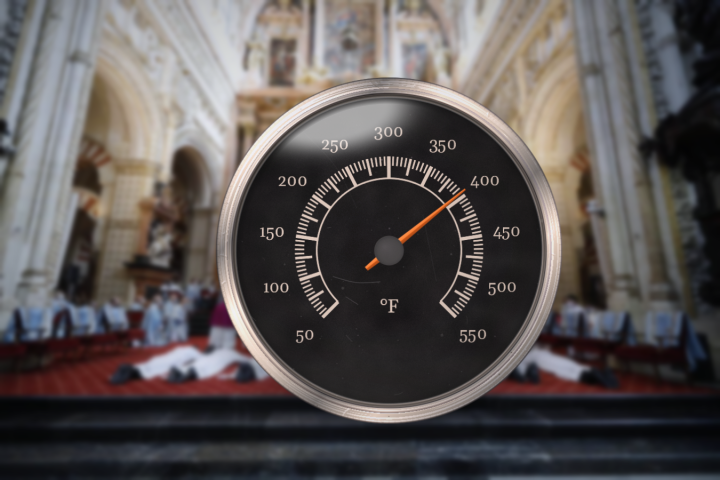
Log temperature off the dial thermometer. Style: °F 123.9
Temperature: °F 395
